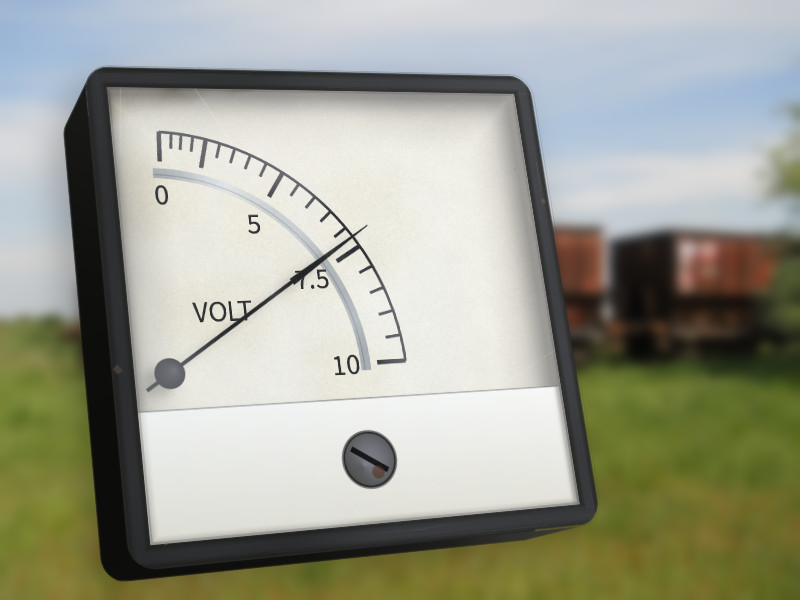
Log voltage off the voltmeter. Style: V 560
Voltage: V 7.25
